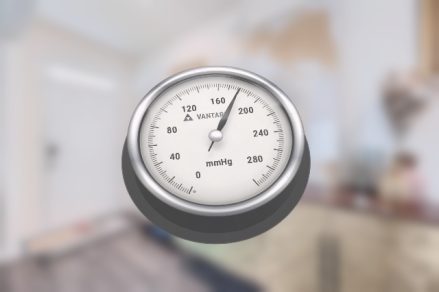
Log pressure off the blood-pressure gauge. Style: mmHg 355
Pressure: mmHg 180
